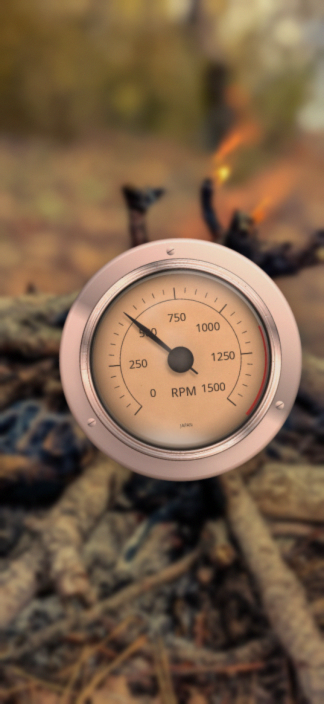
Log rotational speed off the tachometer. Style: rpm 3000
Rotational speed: rpm 500
